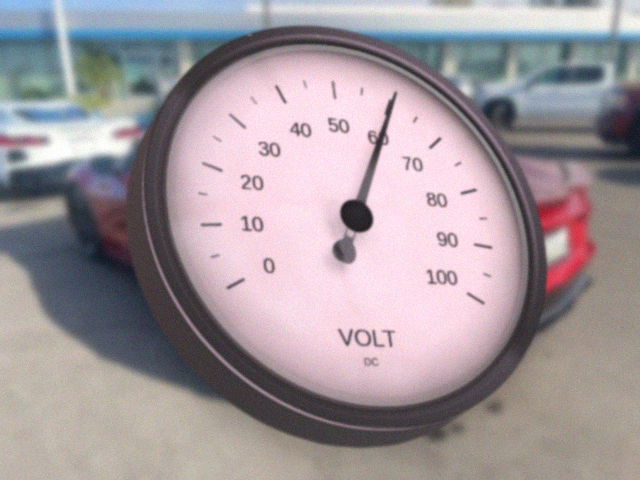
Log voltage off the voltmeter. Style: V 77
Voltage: V 60
